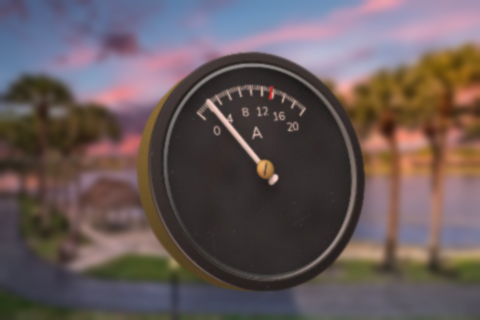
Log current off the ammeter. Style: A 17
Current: A 2
